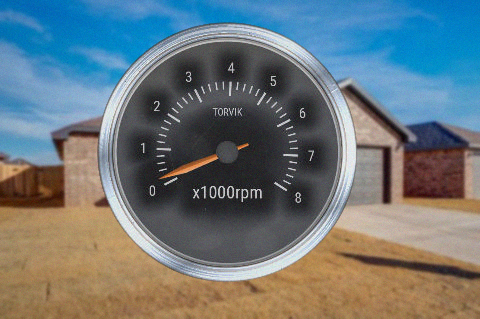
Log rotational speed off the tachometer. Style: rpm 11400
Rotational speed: rpm 200
